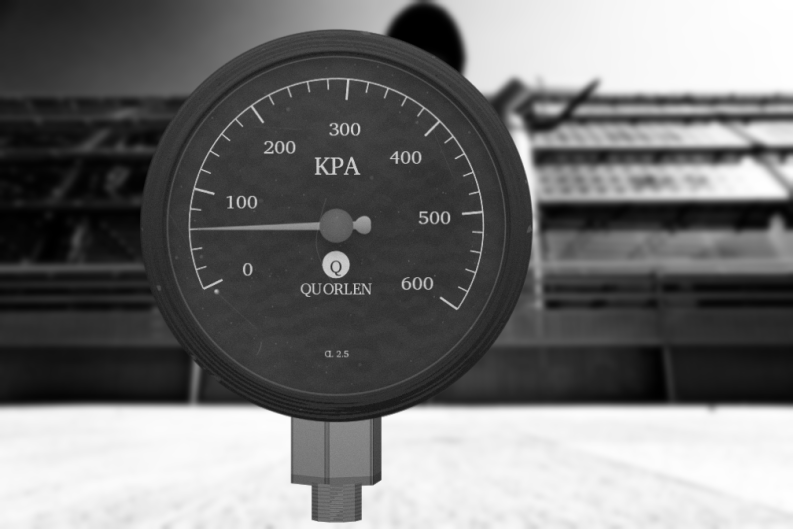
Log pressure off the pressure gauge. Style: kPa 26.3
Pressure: kPa 60
